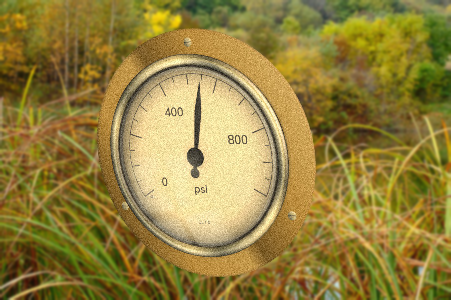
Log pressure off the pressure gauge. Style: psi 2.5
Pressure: psi 550
